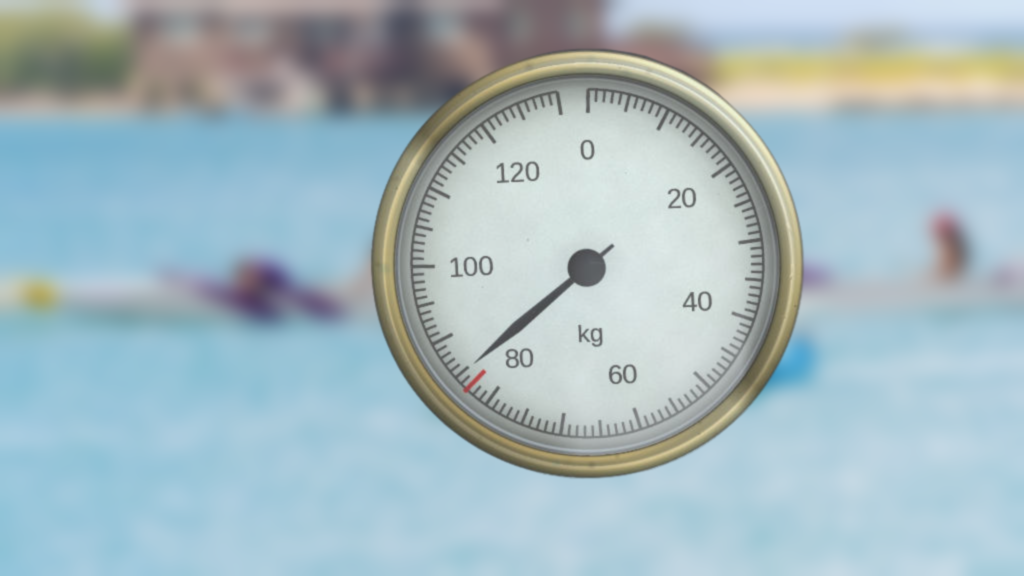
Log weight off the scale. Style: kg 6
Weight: kg 85
